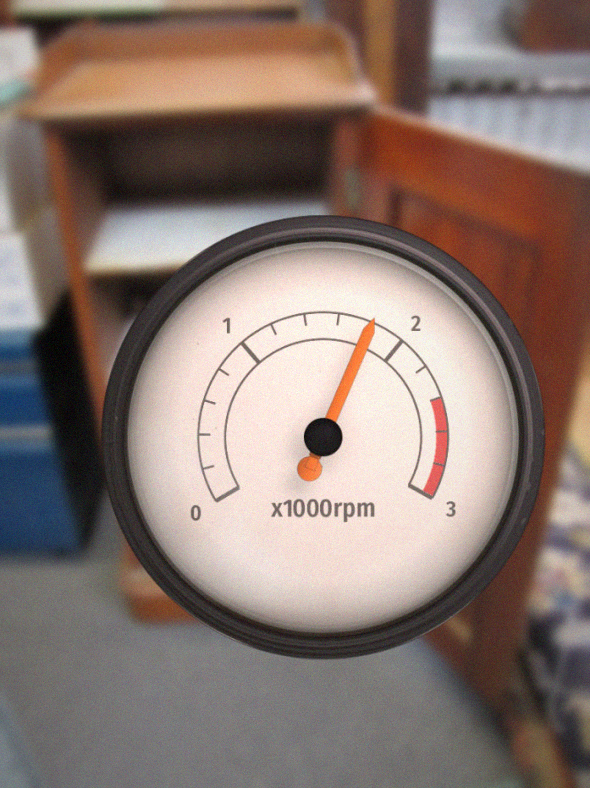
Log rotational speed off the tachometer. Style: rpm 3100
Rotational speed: rpm 1800
